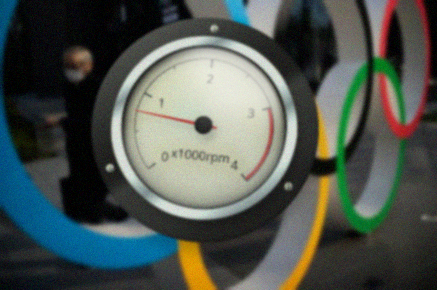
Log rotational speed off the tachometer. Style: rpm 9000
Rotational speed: rpm 750
